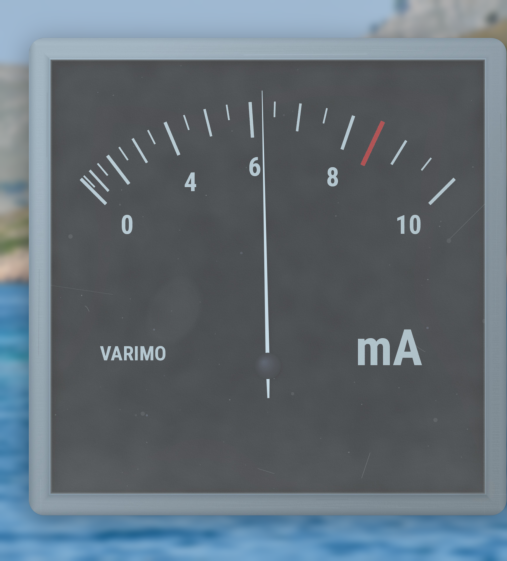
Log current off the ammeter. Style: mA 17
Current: mA 6.25
